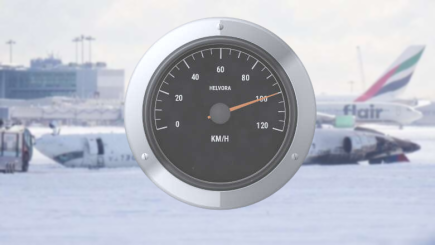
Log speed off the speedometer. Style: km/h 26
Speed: km/h 100
